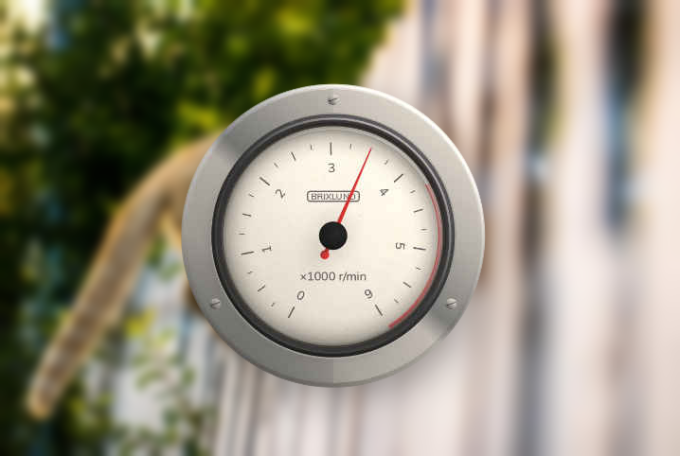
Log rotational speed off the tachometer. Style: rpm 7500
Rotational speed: rpm 3500
